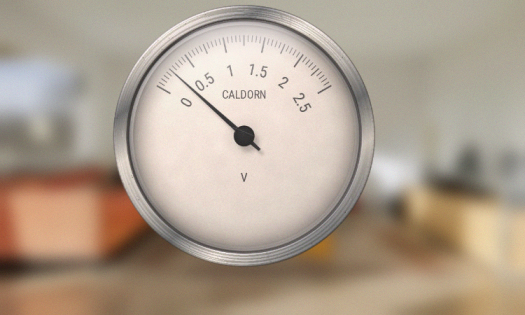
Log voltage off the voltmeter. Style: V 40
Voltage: V 0.25
